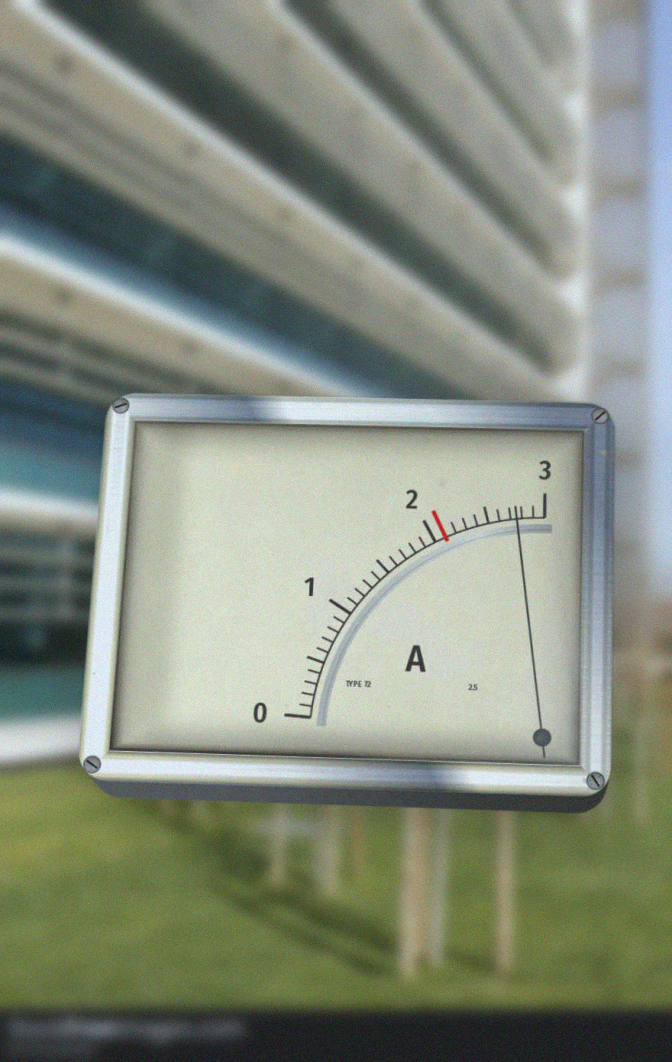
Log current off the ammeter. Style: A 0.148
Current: A 2.75
